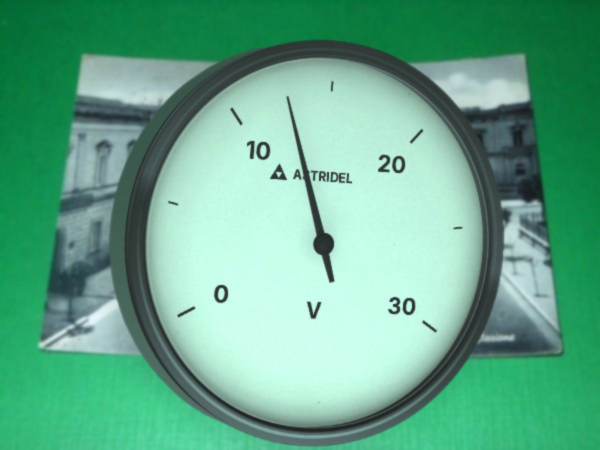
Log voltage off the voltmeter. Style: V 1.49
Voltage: V 12.5
